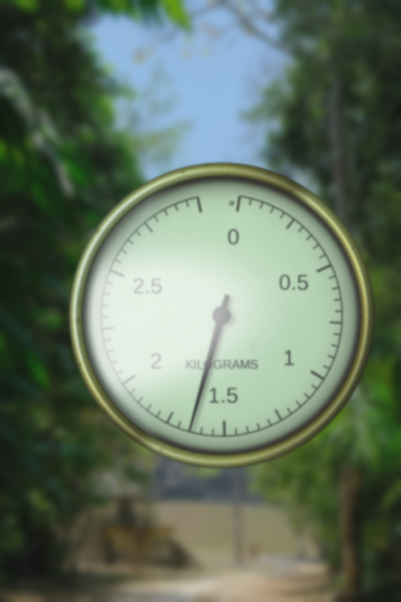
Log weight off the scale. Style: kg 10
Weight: kg 1.65
